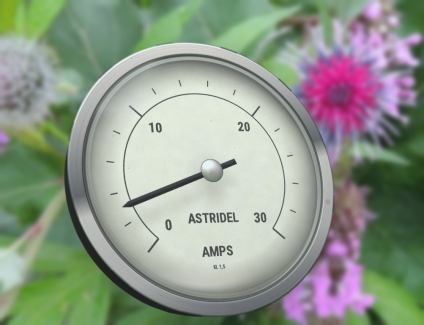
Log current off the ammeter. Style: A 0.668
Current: A 3
